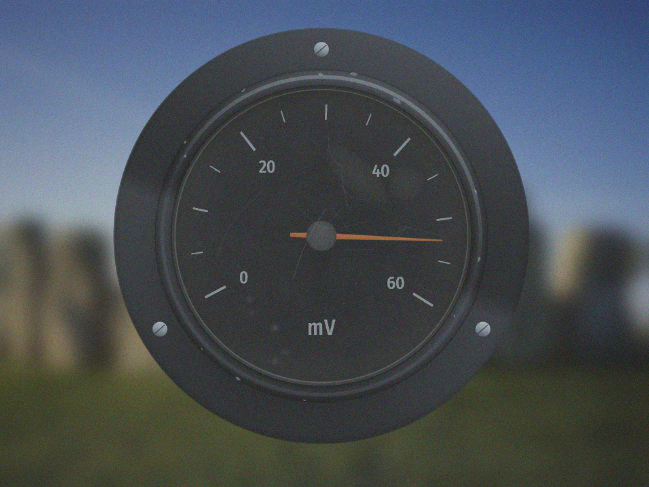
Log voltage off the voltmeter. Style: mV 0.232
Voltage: mV 52.5
